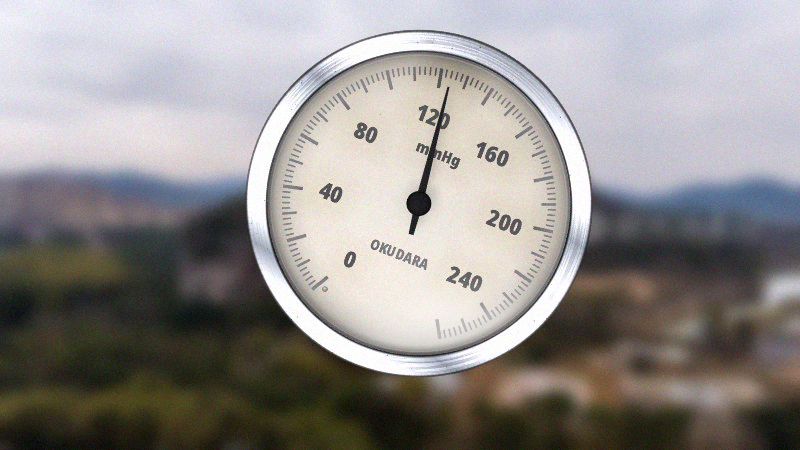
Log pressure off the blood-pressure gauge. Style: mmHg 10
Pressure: mmHg 124
